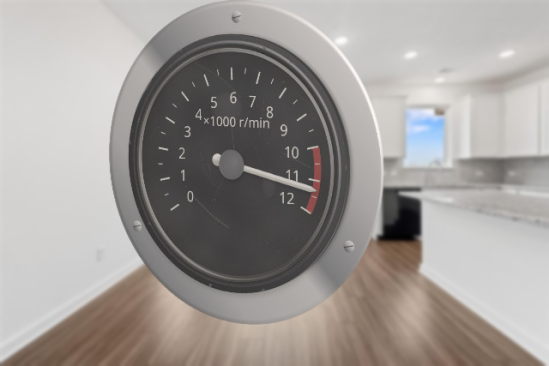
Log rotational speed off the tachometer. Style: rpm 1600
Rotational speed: rpm 11250
